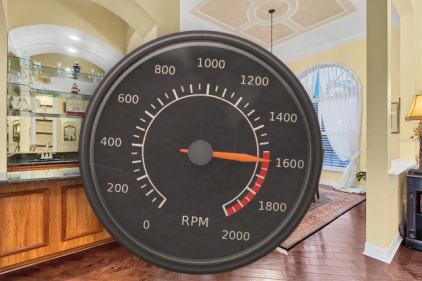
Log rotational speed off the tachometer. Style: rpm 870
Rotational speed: rpm 1600
